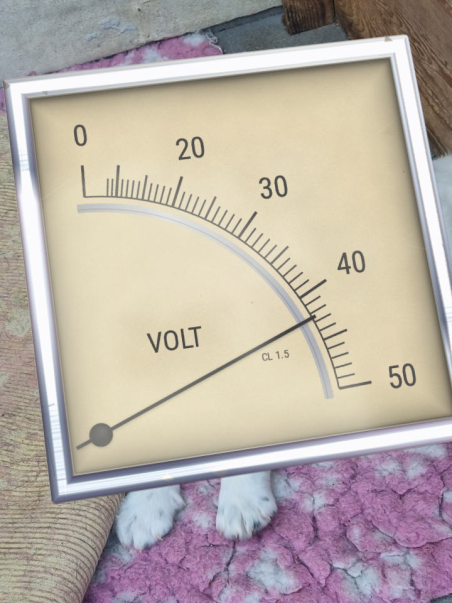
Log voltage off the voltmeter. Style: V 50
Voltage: V 42.5
